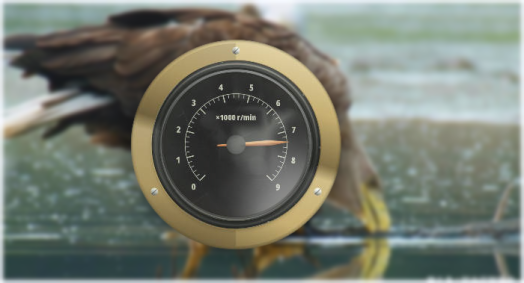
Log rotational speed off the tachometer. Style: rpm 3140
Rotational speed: rpm 7400
